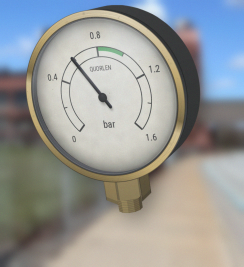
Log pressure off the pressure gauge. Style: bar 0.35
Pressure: bar 0.6
